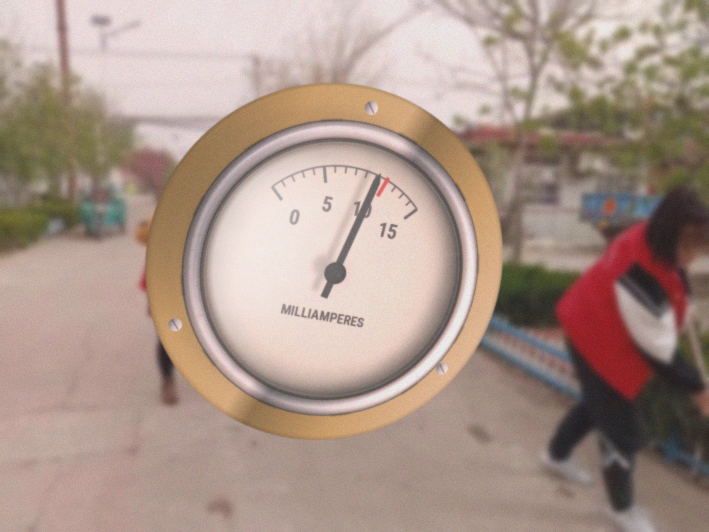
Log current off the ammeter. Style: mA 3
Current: mA 10
